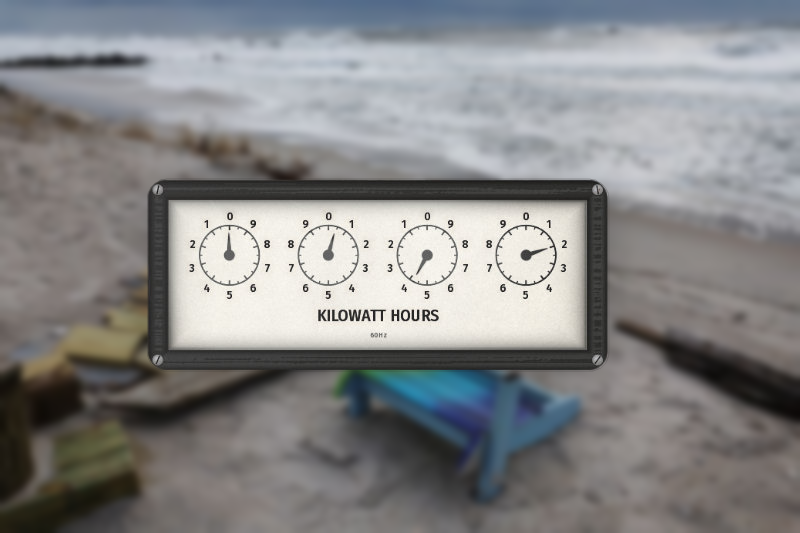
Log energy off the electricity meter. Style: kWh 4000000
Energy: kWh 42
